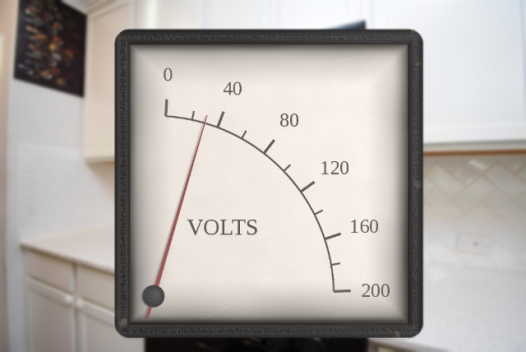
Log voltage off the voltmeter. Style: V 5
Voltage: V 30
